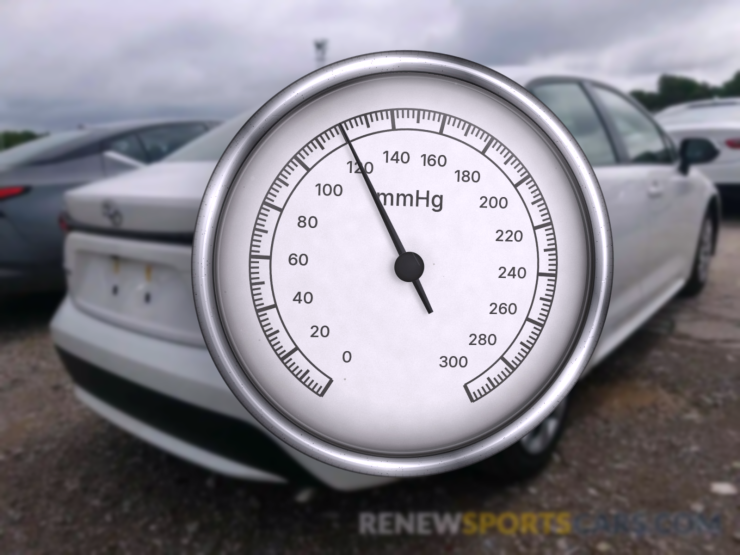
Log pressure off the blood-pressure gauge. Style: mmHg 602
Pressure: mmHg 120
